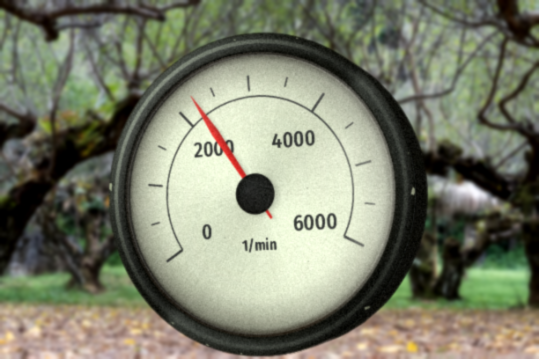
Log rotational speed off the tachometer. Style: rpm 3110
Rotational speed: rpm 2250
